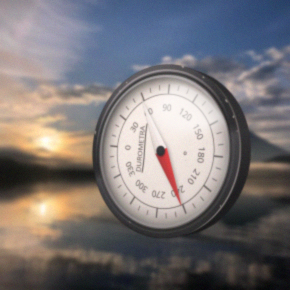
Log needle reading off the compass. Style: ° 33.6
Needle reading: ° 240
